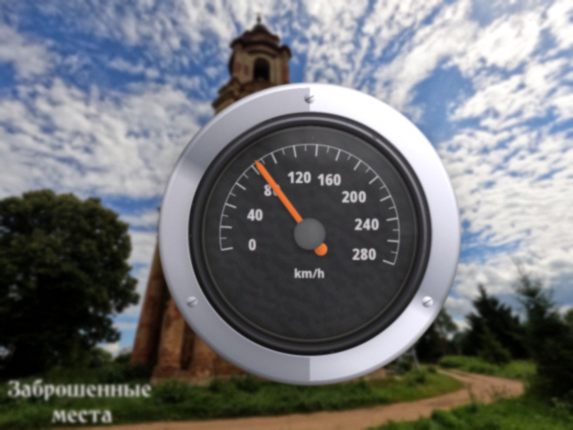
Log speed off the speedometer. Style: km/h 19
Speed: km/h 85
